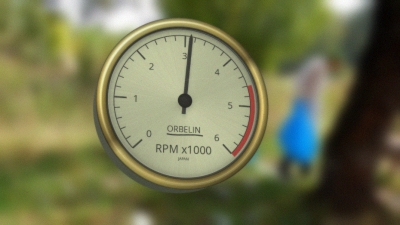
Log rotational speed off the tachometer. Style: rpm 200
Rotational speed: rpm 3100
